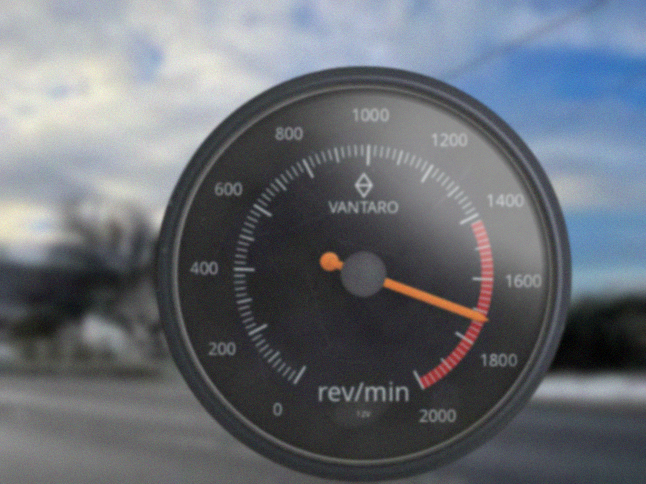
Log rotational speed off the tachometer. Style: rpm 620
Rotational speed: rpm 1720
